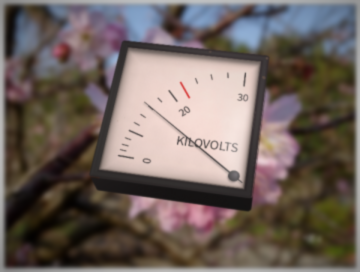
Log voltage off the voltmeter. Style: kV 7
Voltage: kV 16
